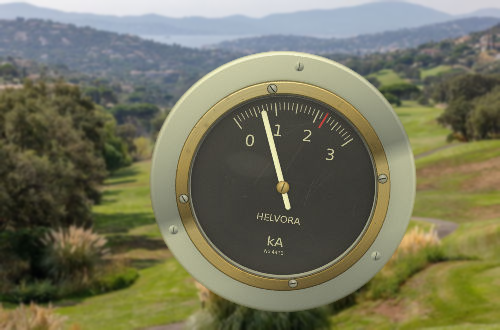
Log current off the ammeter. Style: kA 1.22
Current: kA 0.7
